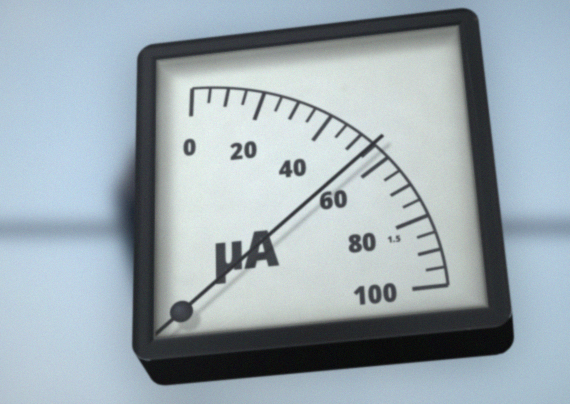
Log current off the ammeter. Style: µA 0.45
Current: µA 55
